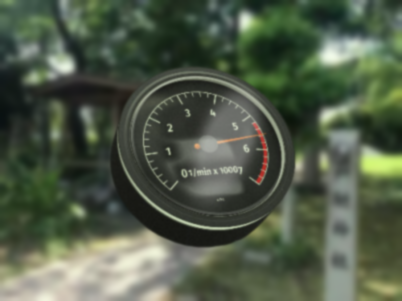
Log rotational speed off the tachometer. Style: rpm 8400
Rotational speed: rpm 5600
